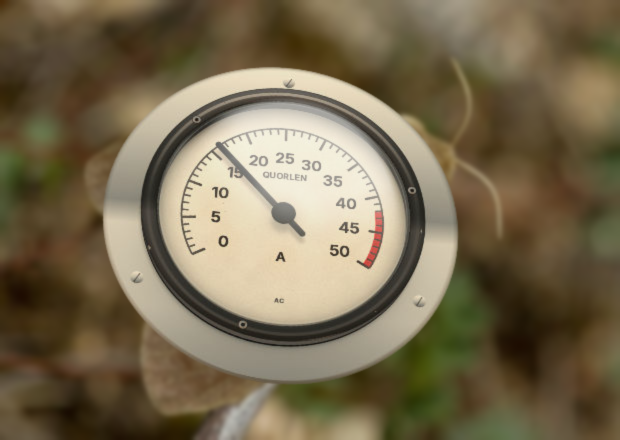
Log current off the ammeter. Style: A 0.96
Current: A 16
